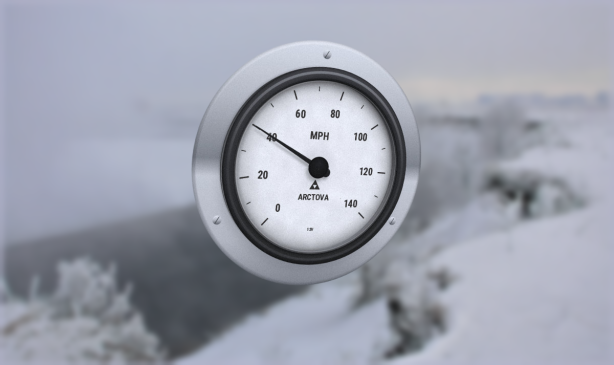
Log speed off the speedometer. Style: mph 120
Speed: mph 40
